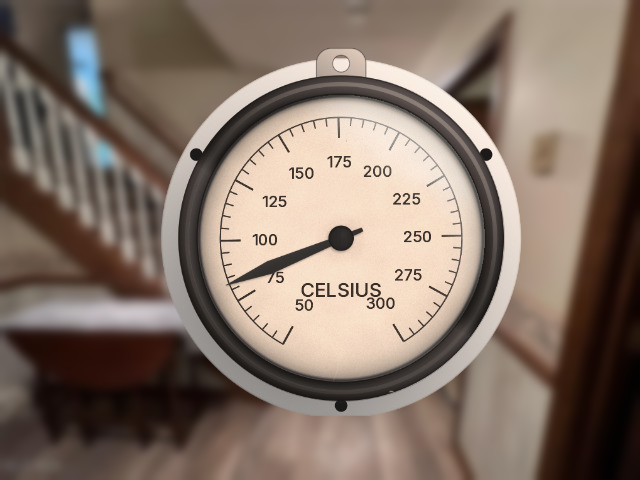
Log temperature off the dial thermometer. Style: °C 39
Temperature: °C 82.5
